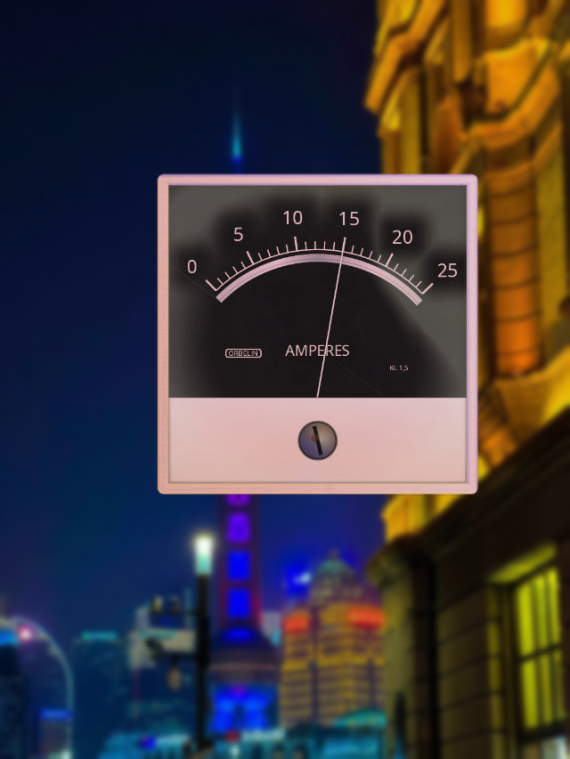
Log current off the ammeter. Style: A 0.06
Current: A 15
